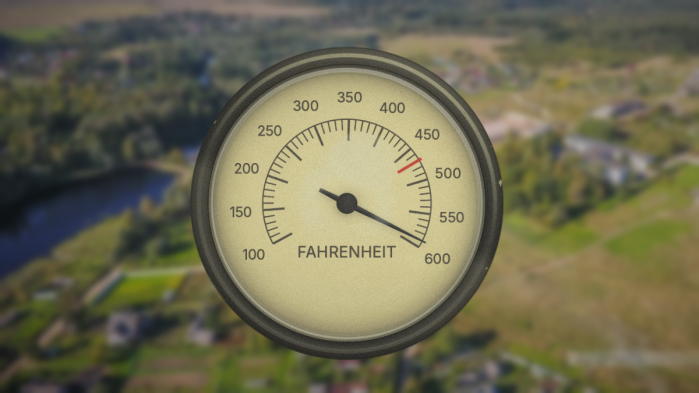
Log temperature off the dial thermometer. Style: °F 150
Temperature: °F 590
